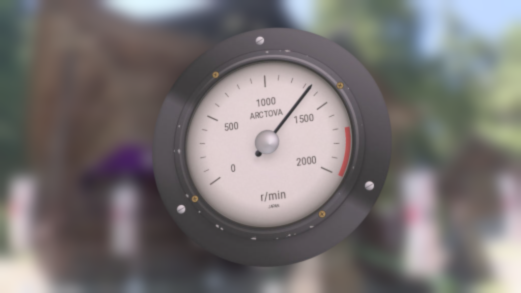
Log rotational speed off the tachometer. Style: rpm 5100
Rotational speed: rpm 1350
